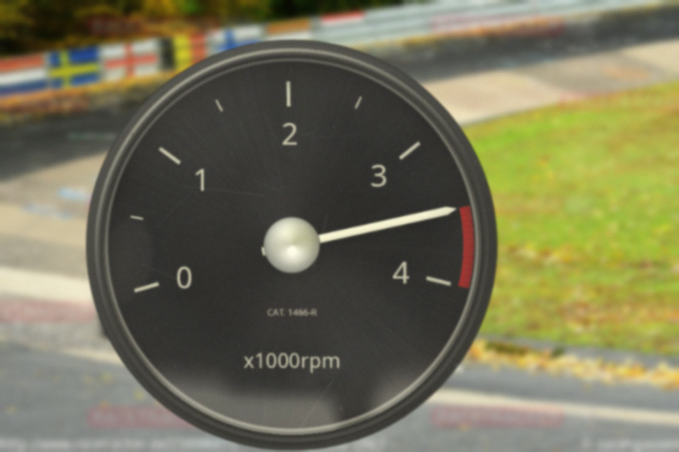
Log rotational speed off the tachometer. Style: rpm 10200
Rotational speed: rpm 3500
